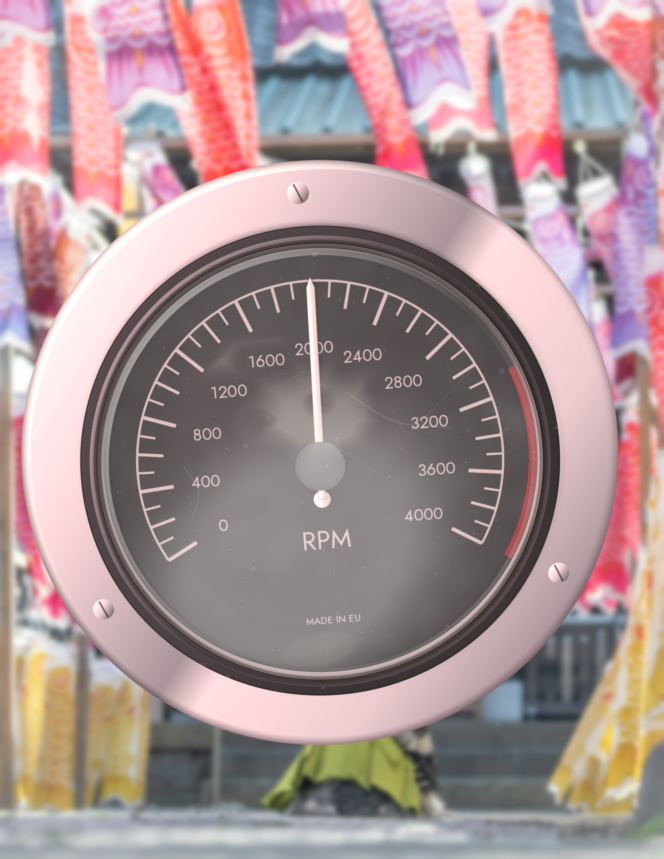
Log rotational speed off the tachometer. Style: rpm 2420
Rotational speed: rpm 2000
